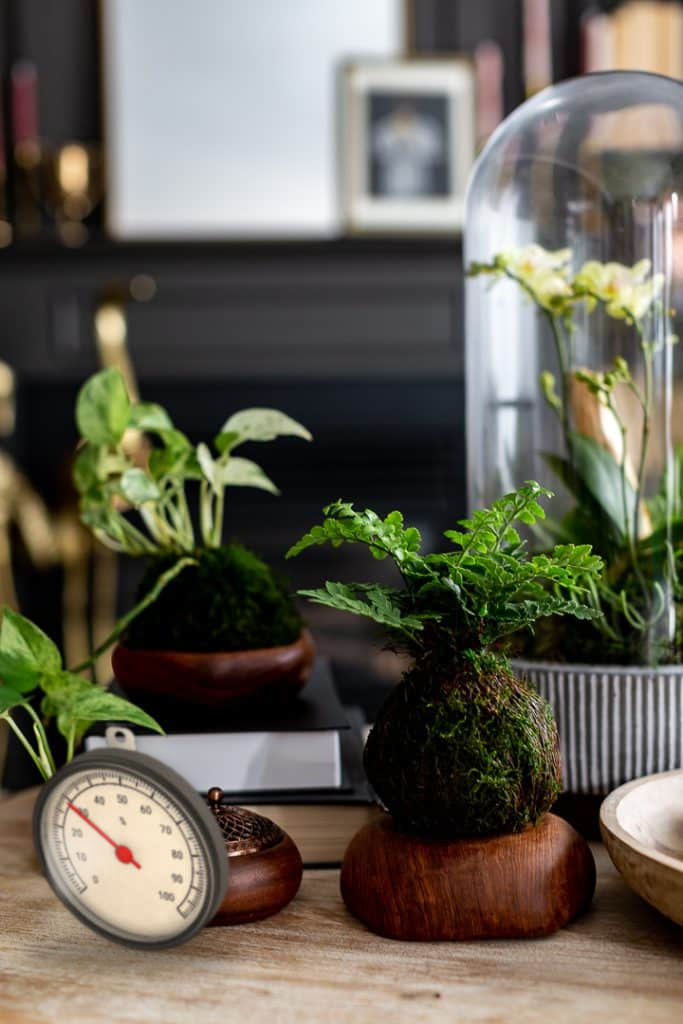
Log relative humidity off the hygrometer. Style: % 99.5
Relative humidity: % 30
